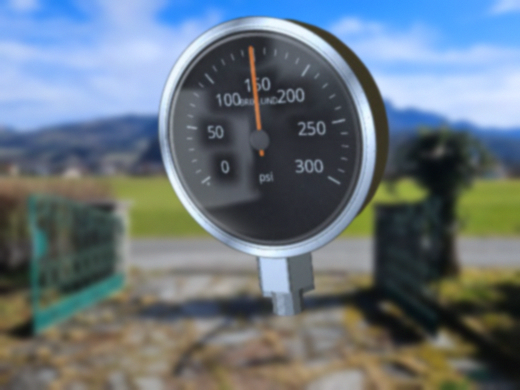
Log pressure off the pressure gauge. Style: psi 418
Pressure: psi 150
